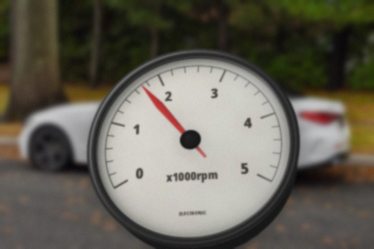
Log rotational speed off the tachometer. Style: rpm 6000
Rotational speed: rpm 1700
